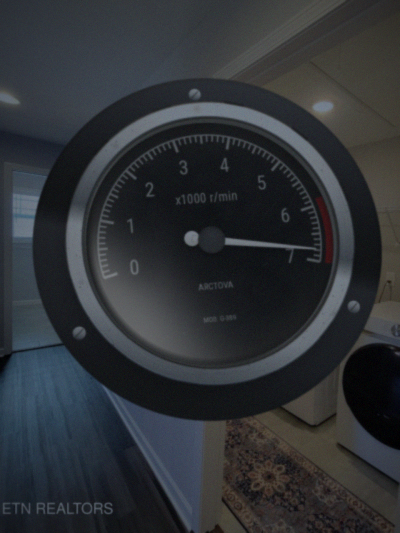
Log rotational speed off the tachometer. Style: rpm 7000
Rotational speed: rpm 6800
